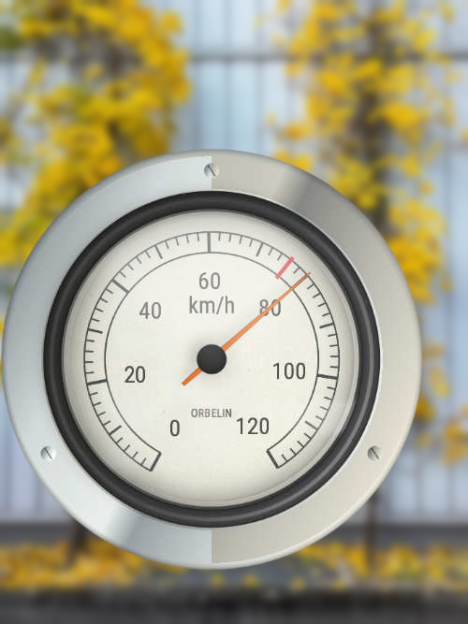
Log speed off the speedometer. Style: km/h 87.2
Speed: km/h 80
